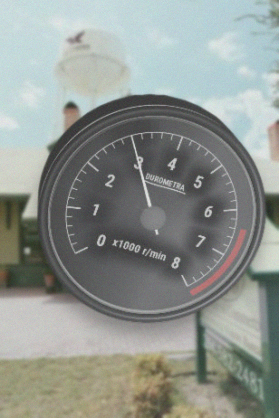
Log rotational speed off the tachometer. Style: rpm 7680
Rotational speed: rpm 3000
